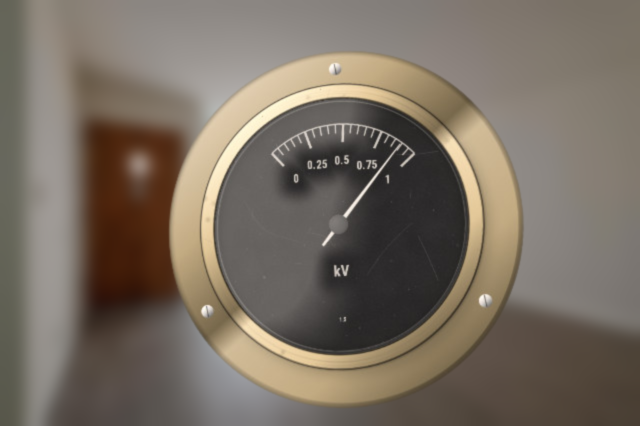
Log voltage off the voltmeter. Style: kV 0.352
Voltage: kV 0.9
